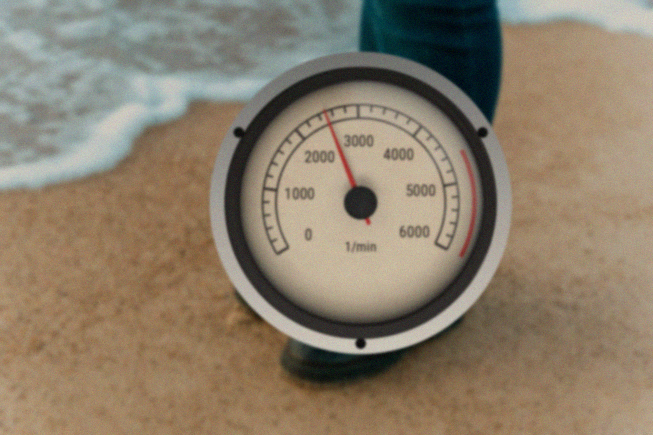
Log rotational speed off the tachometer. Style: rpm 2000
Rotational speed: rpm 2500
